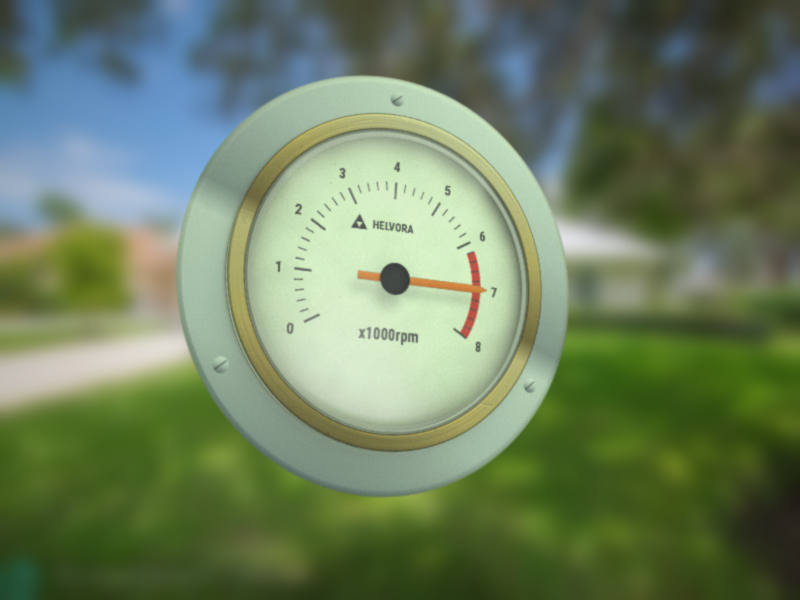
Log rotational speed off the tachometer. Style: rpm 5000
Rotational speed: rpm 7000
